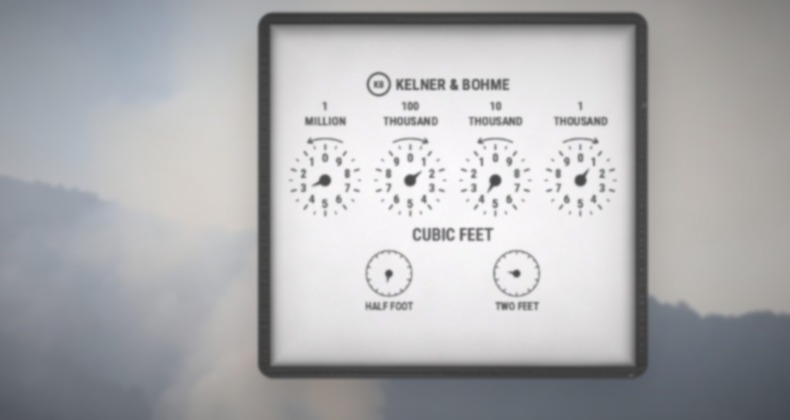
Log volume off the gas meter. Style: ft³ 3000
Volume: ft³ 314100
